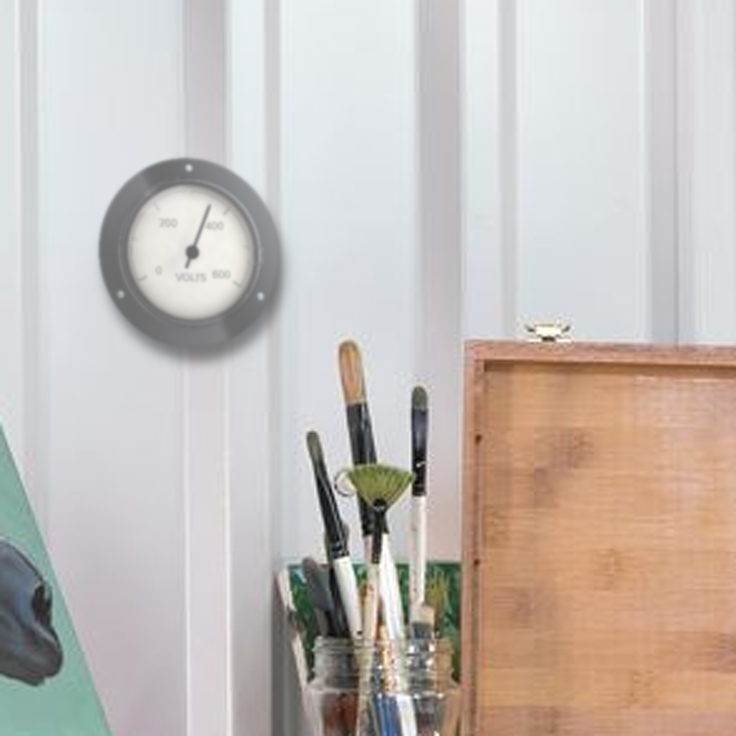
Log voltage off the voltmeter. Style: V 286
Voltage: V 350
